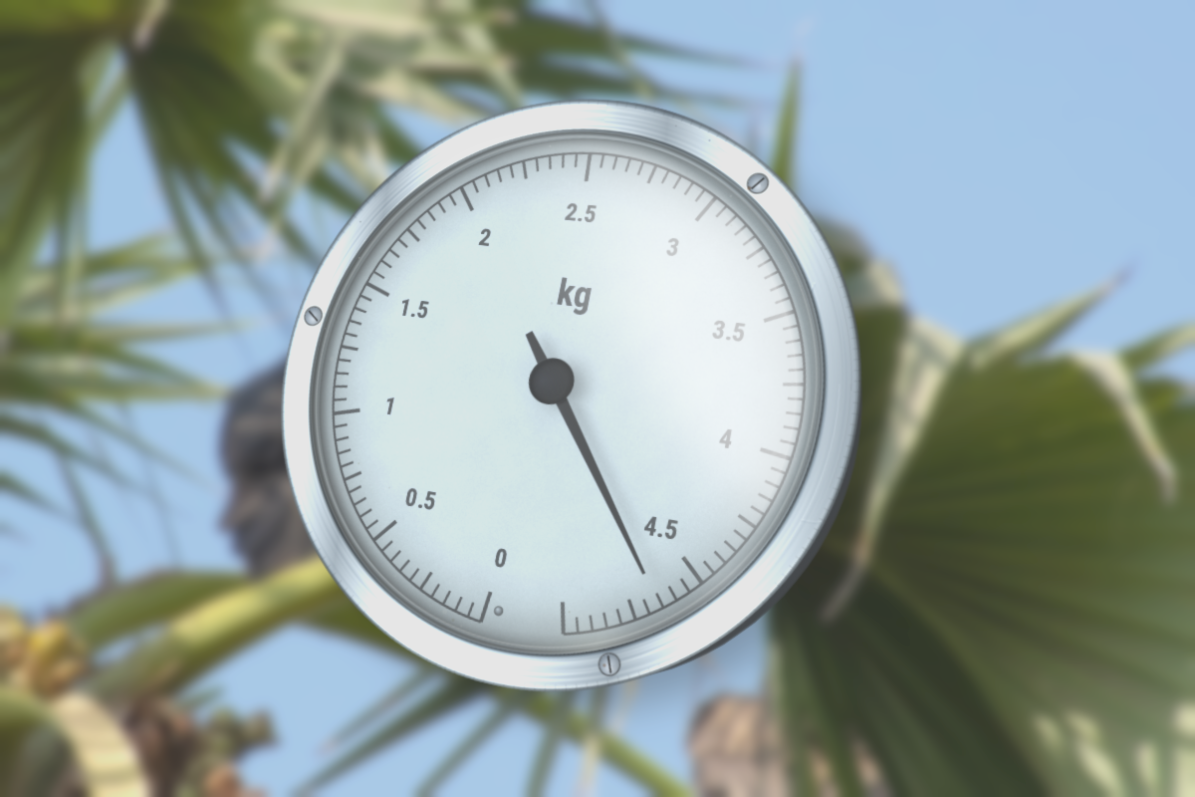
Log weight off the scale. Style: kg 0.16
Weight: kg 4.65
